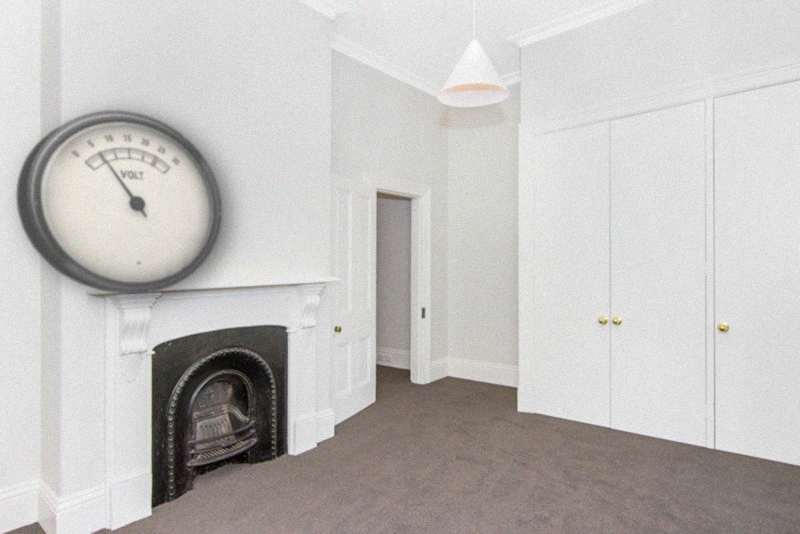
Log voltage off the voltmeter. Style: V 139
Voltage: V 5
